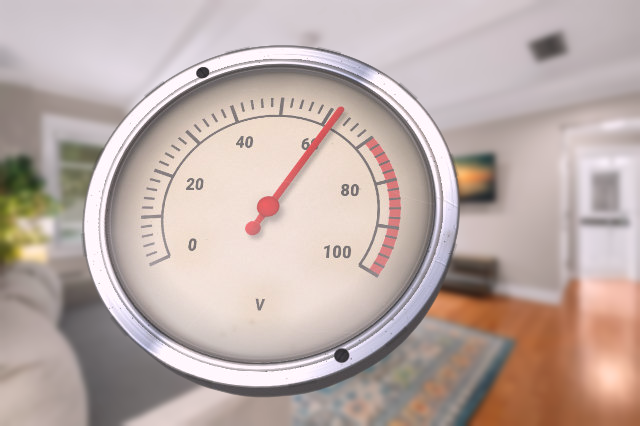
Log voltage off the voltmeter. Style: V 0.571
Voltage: V 62
